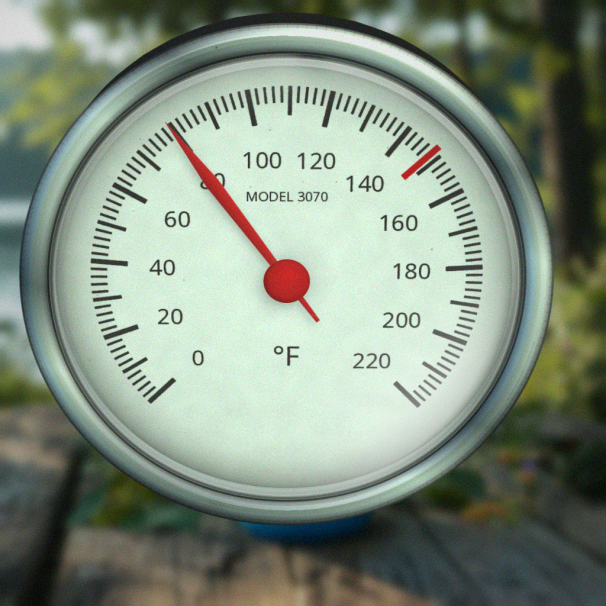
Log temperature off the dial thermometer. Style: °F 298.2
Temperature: °F 80
